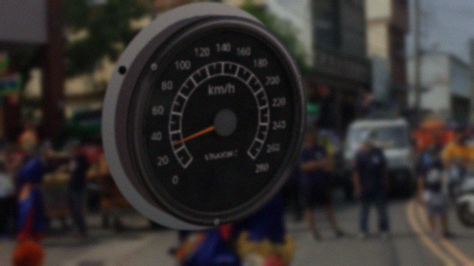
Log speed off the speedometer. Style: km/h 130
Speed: km/h 30
